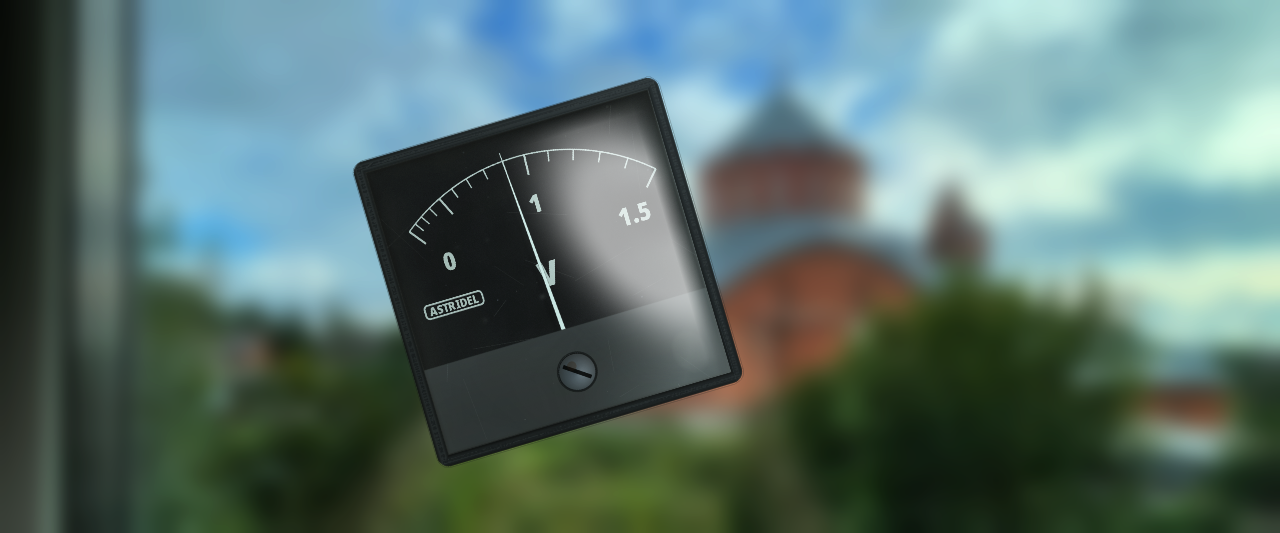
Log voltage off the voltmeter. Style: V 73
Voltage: V 0.9
